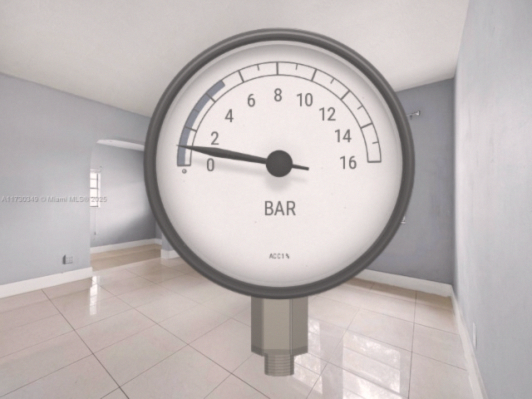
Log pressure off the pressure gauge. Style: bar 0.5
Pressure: bar 1
